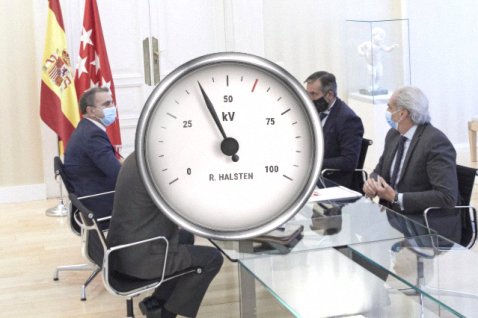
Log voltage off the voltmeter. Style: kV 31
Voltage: kV 40
